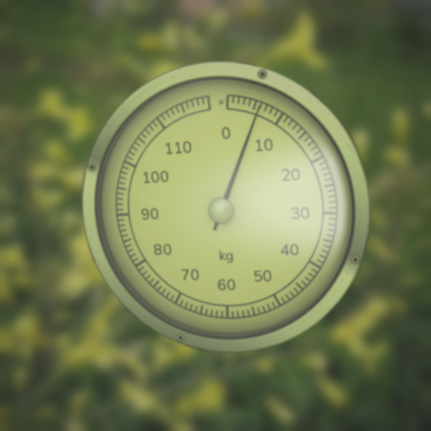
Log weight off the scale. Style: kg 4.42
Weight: kg 6
